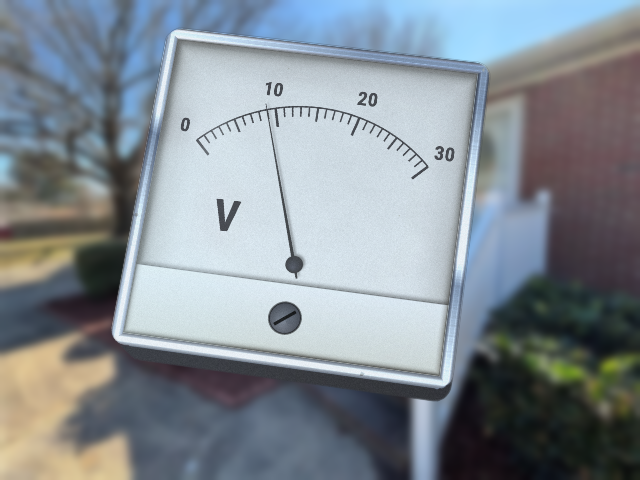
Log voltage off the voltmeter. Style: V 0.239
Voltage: V 9
